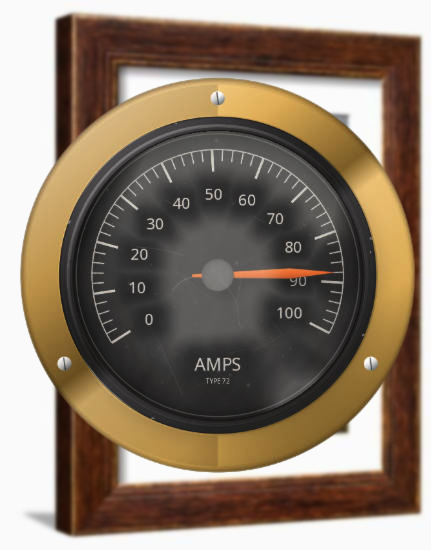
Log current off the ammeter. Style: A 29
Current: A 88
